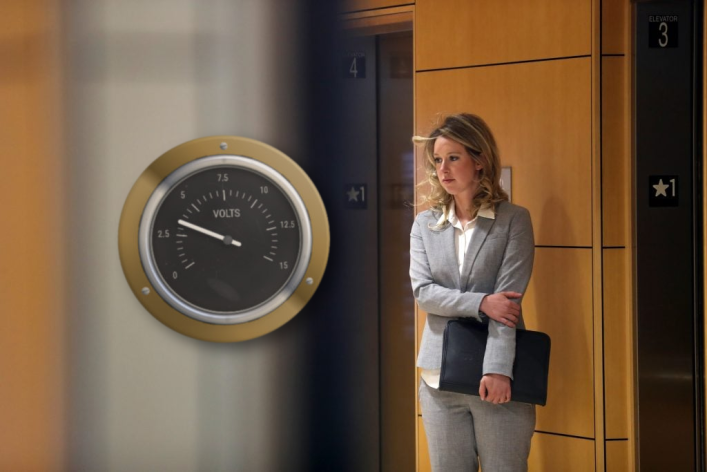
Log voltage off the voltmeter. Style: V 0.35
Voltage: V 3.5
